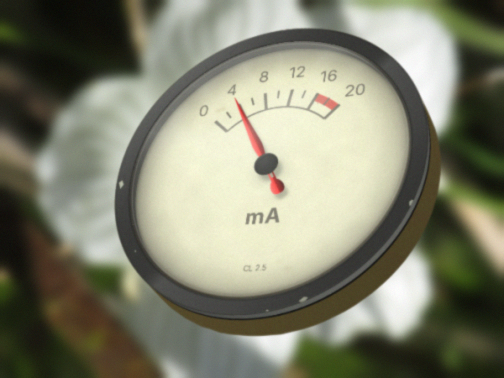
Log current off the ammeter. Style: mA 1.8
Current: mA 4
